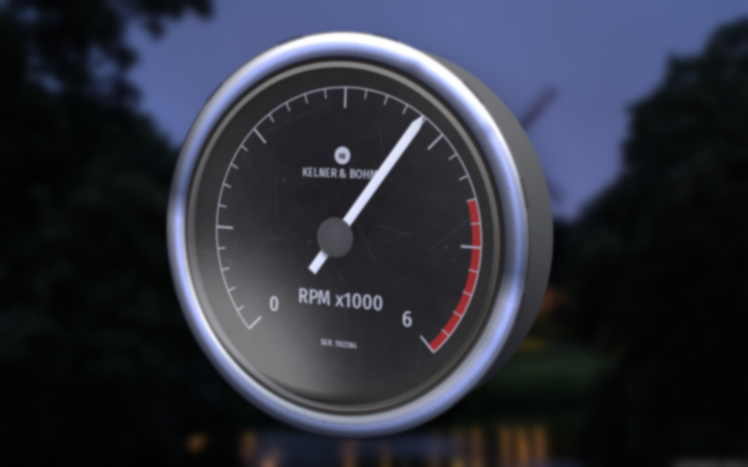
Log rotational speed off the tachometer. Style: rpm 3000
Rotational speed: rpm 3800
